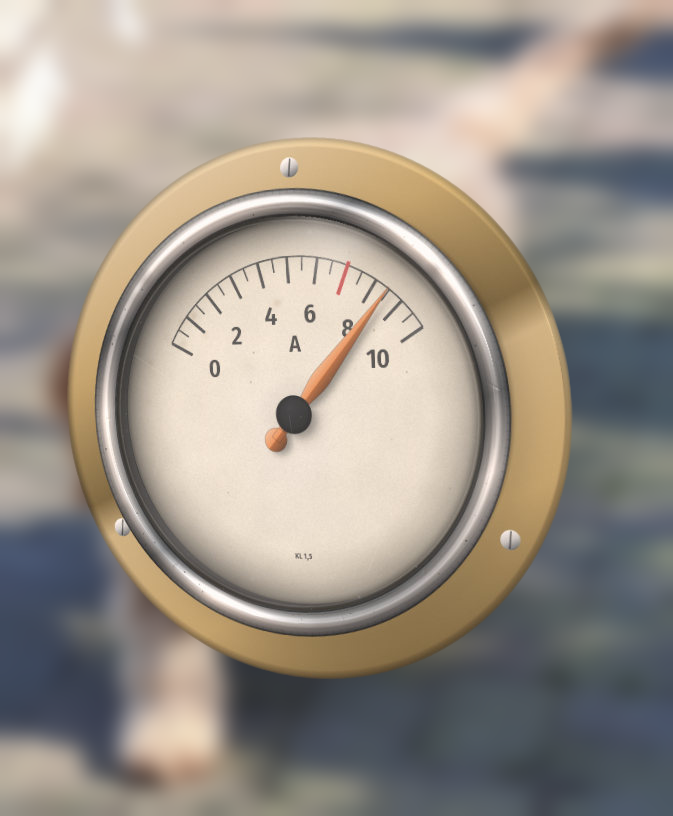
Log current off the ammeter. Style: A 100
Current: A 8.5
